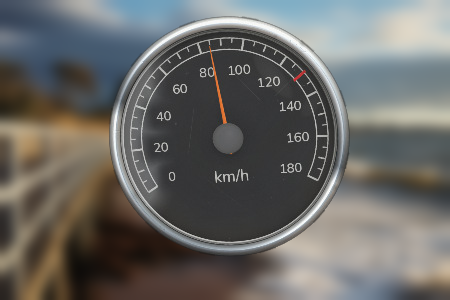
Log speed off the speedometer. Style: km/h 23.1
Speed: km/h 85
